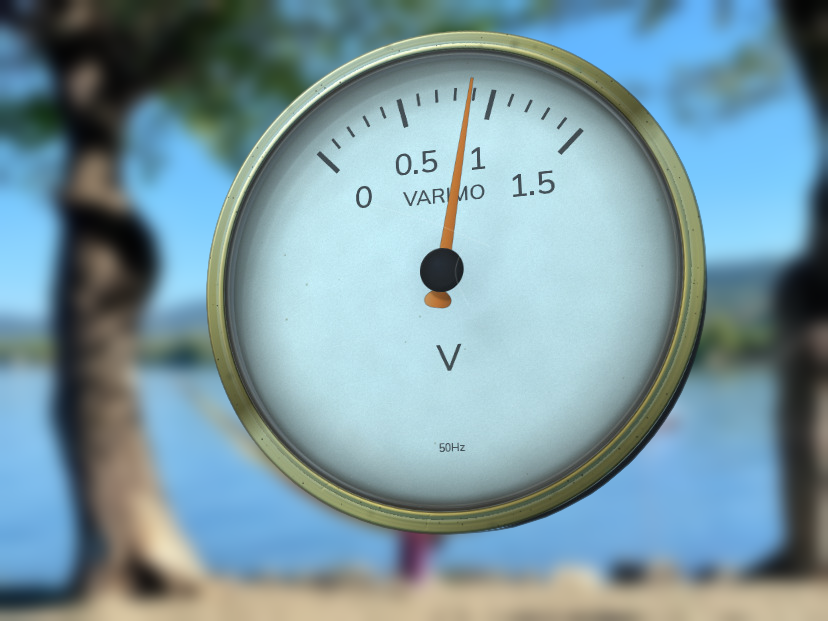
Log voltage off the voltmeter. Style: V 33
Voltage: V 0.9
